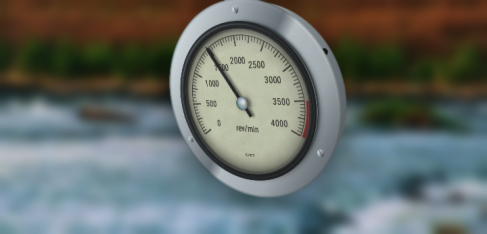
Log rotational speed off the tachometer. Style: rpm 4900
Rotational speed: rpm 1500
